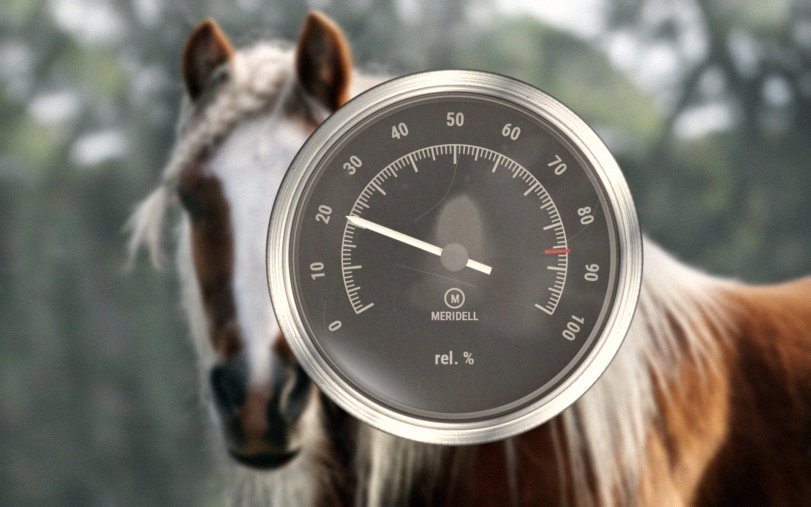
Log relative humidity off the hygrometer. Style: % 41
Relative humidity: % 21
